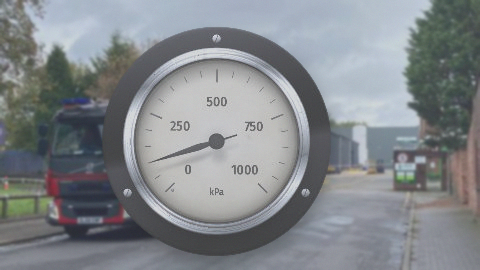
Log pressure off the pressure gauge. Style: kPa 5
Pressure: kPa 100
